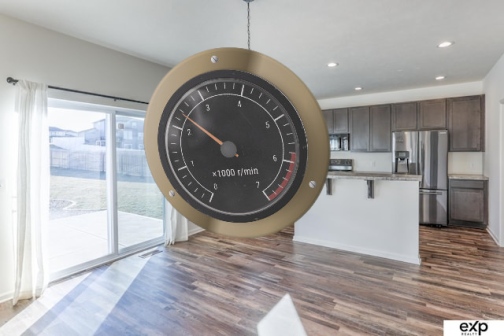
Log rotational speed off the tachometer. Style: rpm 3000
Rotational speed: rpm 2400
